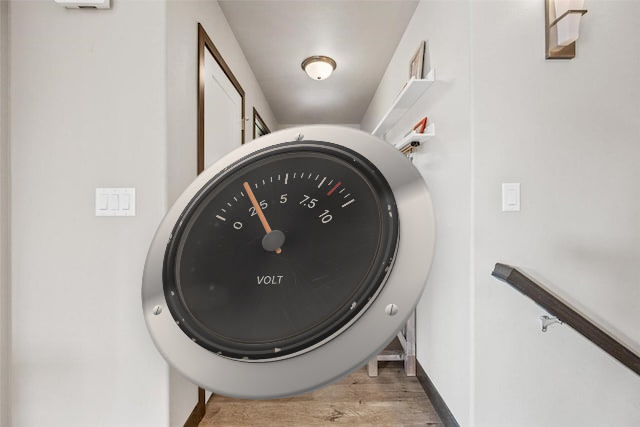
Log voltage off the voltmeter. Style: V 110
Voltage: V 2.5
